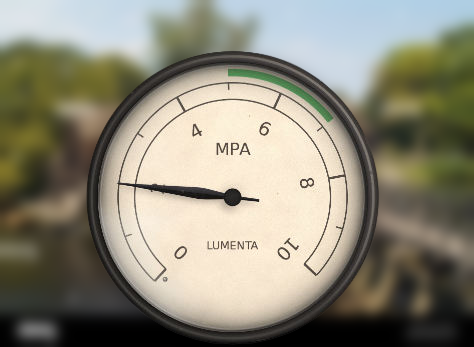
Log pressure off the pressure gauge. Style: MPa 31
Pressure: MPa 2
